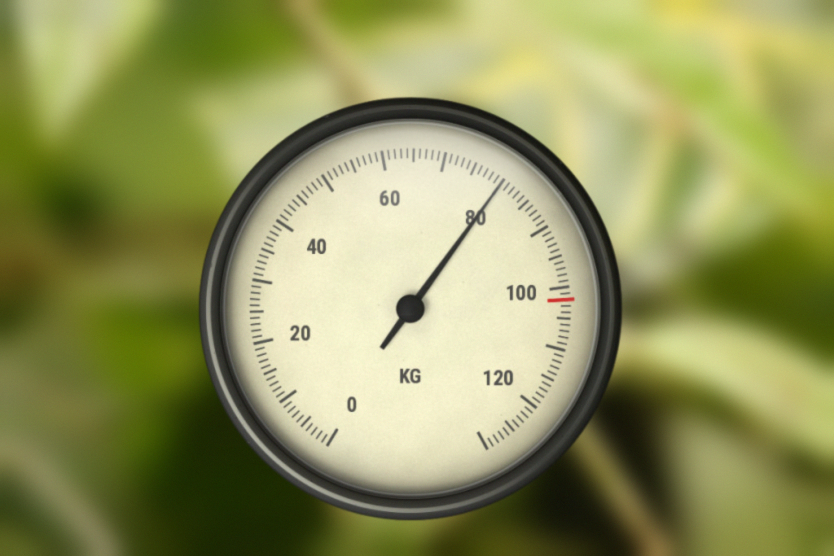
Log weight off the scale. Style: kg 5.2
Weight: kg 80
